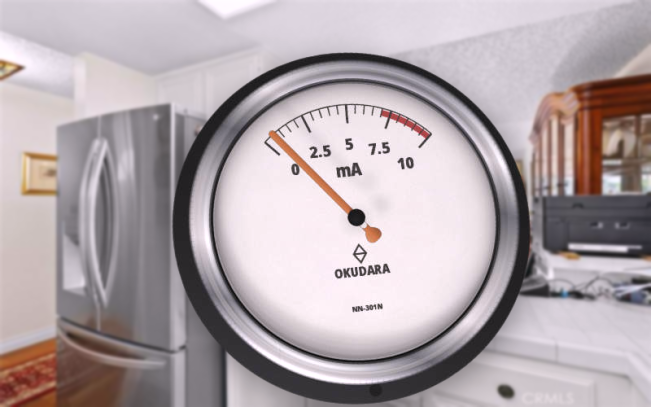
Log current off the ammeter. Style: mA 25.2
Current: mA 0.5
